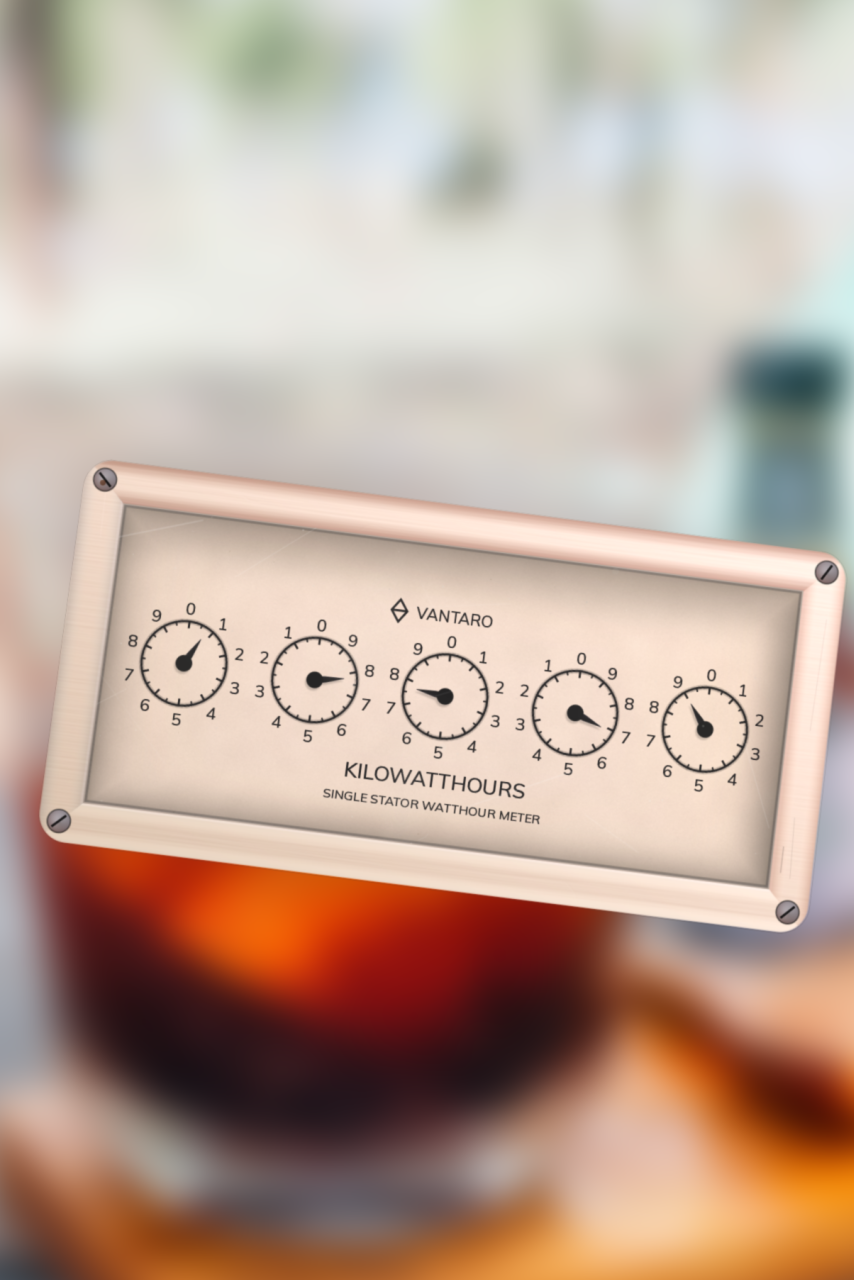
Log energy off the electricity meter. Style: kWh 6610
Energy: kWh 7769
